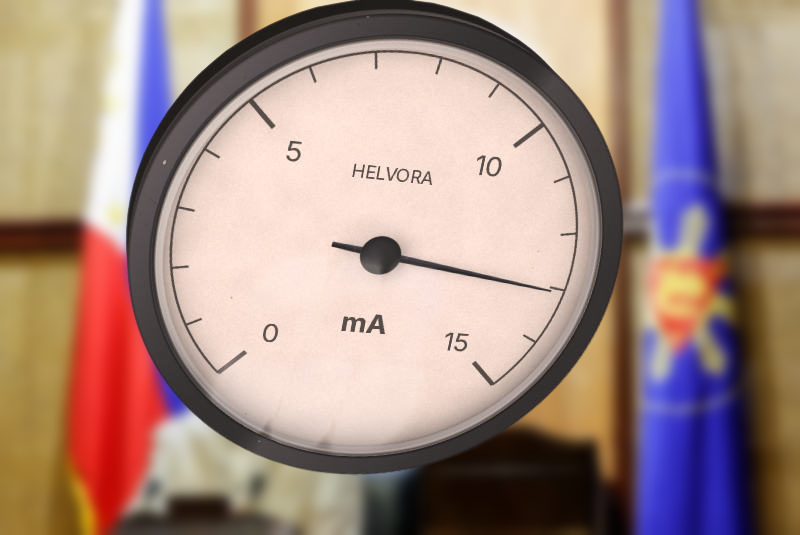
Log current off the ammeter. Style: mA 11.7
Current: mA 13
